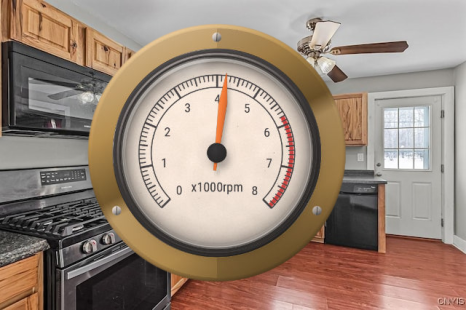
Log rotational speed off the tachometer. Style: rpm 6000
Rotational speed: rpm 4200
